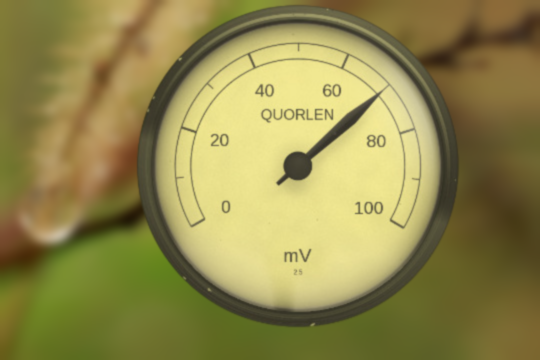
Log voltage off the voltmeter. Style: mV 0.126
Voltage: mV 70
